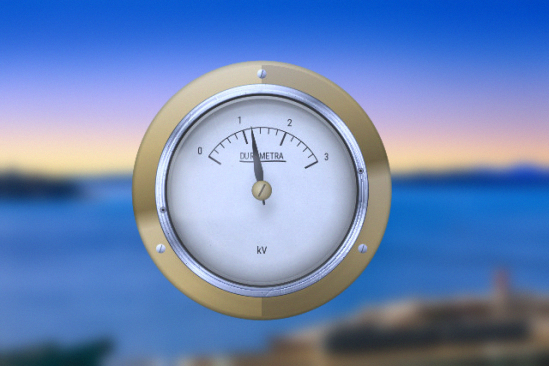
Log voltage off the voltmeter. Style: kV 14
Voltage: kV 1.2
